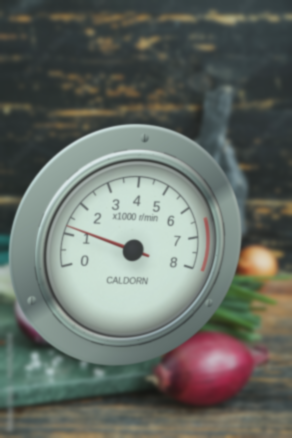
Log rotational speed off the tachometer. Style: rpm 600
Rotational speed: rpm 1250
